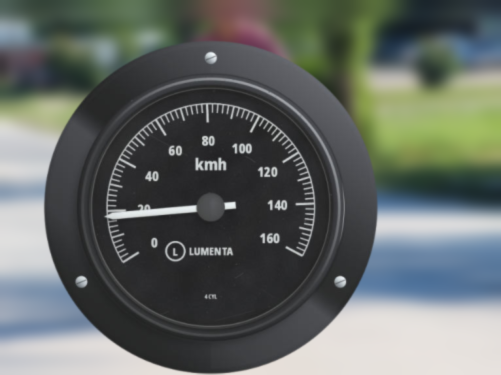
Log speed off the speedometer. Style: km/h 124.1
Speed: km/h 18
